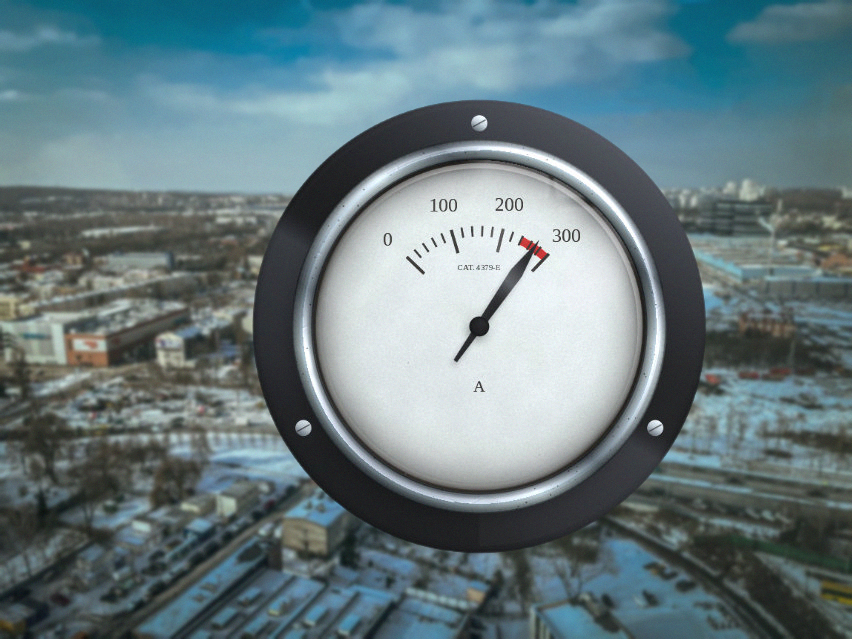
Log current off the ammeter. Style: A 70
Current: A 270
